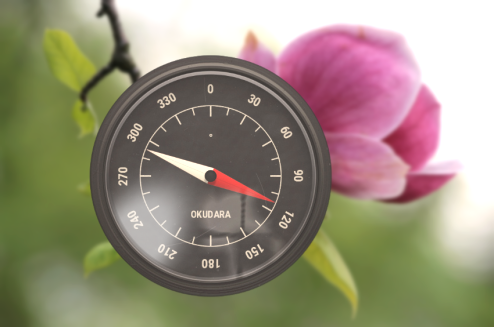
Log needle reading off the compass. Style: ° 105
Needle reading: ° 112.5
